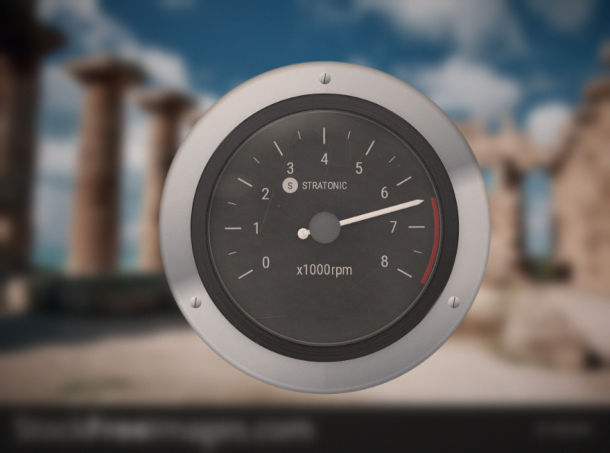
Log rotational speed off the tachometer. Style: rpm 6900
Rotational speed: rpm 6500
